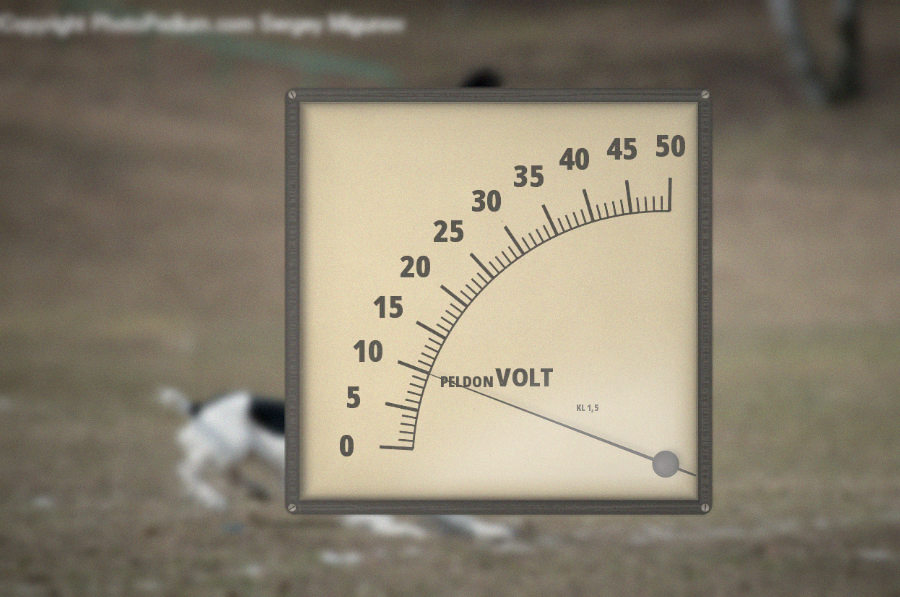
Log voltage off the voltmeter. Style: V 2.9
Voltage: V 10
